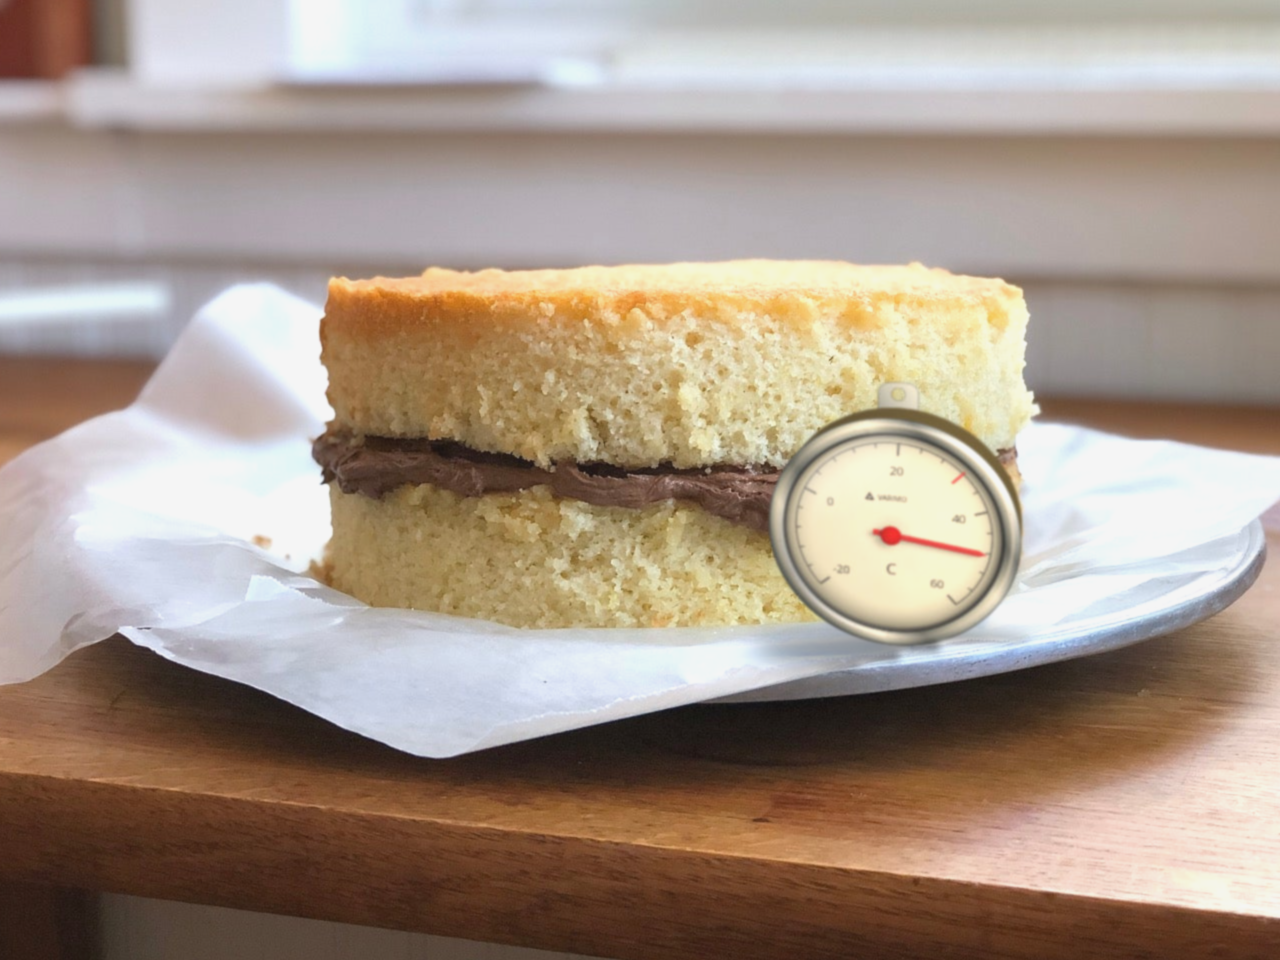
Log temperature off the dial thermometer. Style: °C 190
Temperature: °C 48
